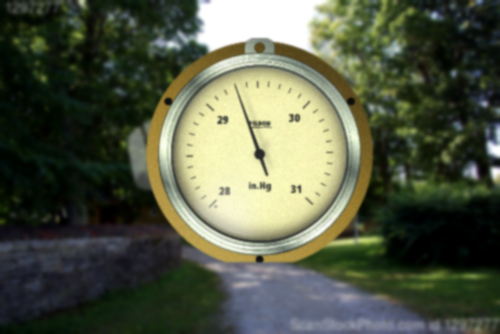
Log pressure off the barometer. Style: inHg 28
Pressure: inHg 29.3
